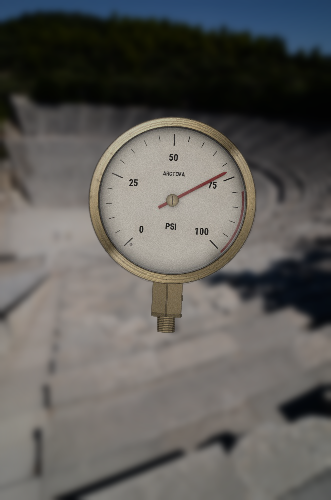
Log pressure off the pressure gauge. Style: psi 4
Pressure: psi 72.5
